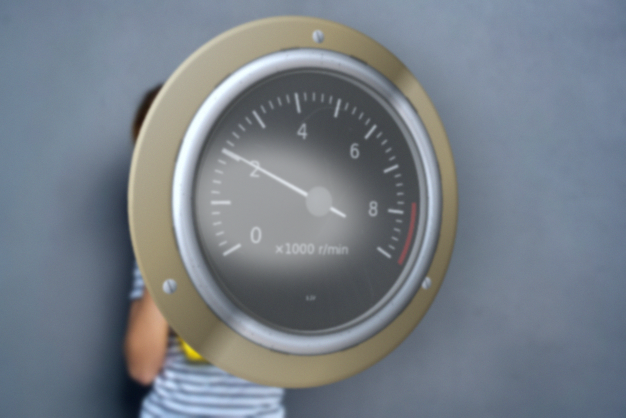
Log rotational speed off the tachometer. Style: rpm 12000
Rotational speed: rpm 2000
